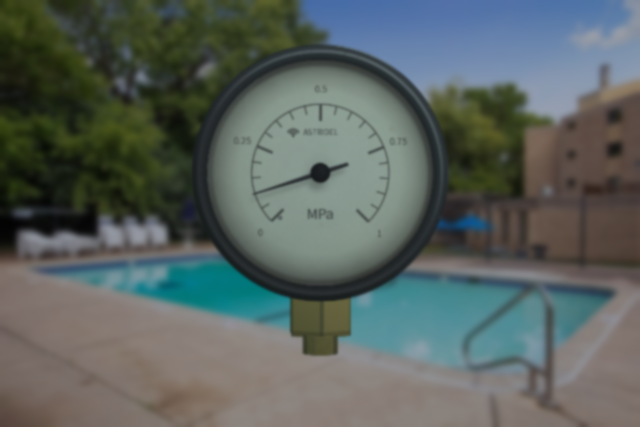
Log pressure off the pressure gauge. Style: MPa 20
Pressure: MPa 0.1
